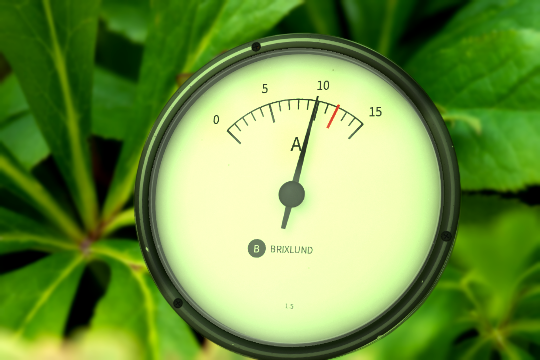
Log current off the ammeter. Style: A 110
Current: A 10
